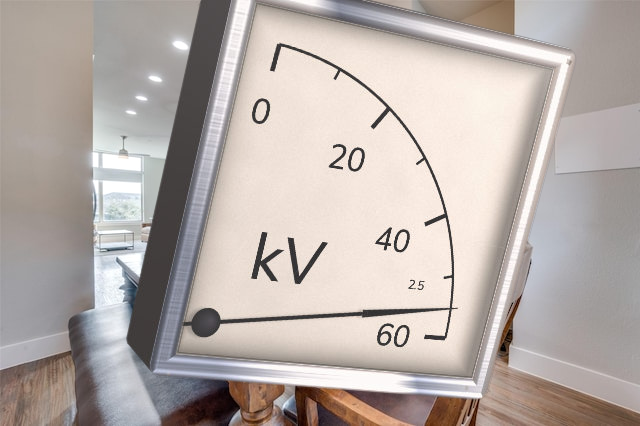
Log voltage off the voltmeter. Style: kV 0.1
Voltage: kV 55
